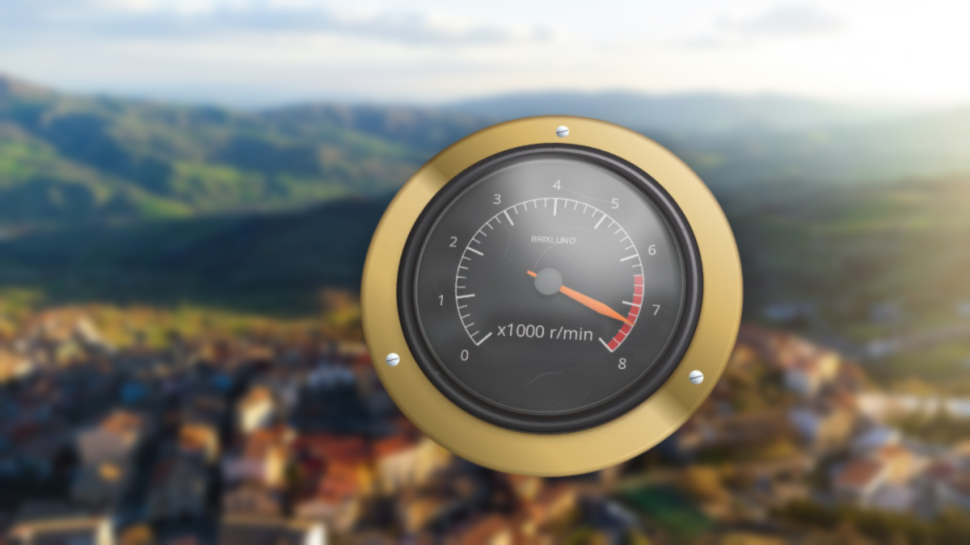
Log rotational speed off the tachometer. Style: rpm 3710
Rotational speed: rpm 7400
